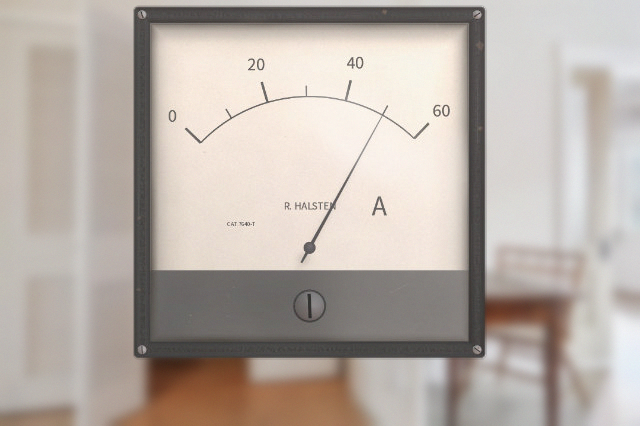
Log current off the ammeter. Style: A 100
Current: A 50
